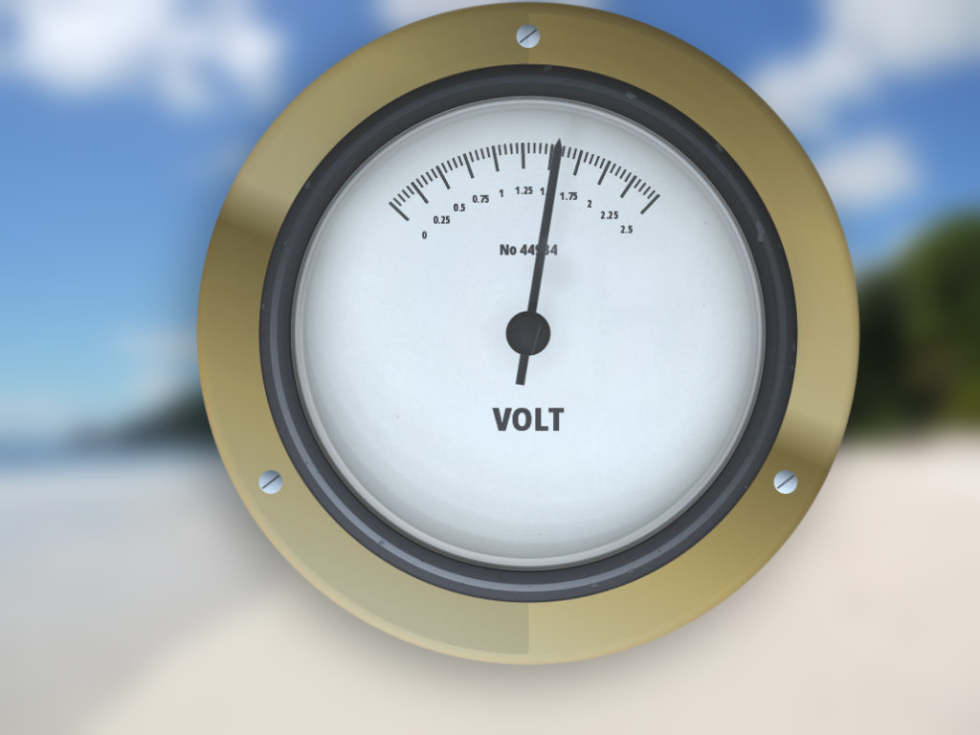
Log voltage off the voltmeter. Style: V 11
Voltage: V 1.55
